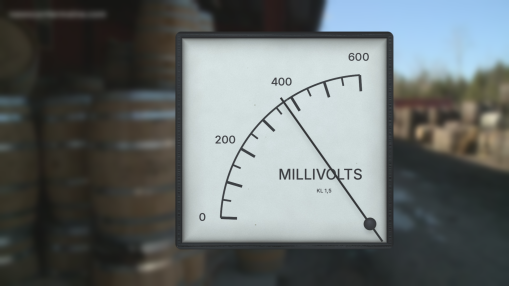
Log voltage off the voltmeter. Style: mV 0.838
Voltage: mV 375
